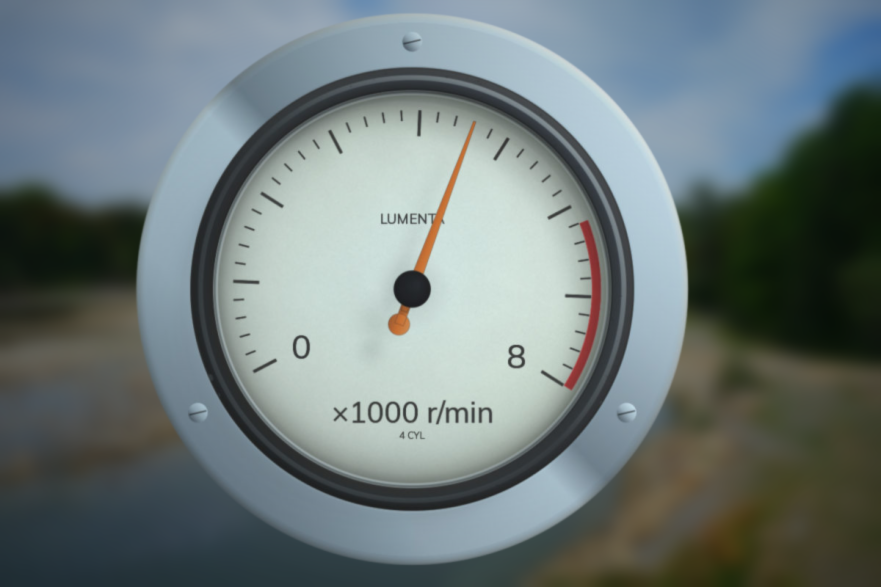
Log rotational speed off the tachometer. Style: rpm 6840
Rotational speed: rpm 4600
